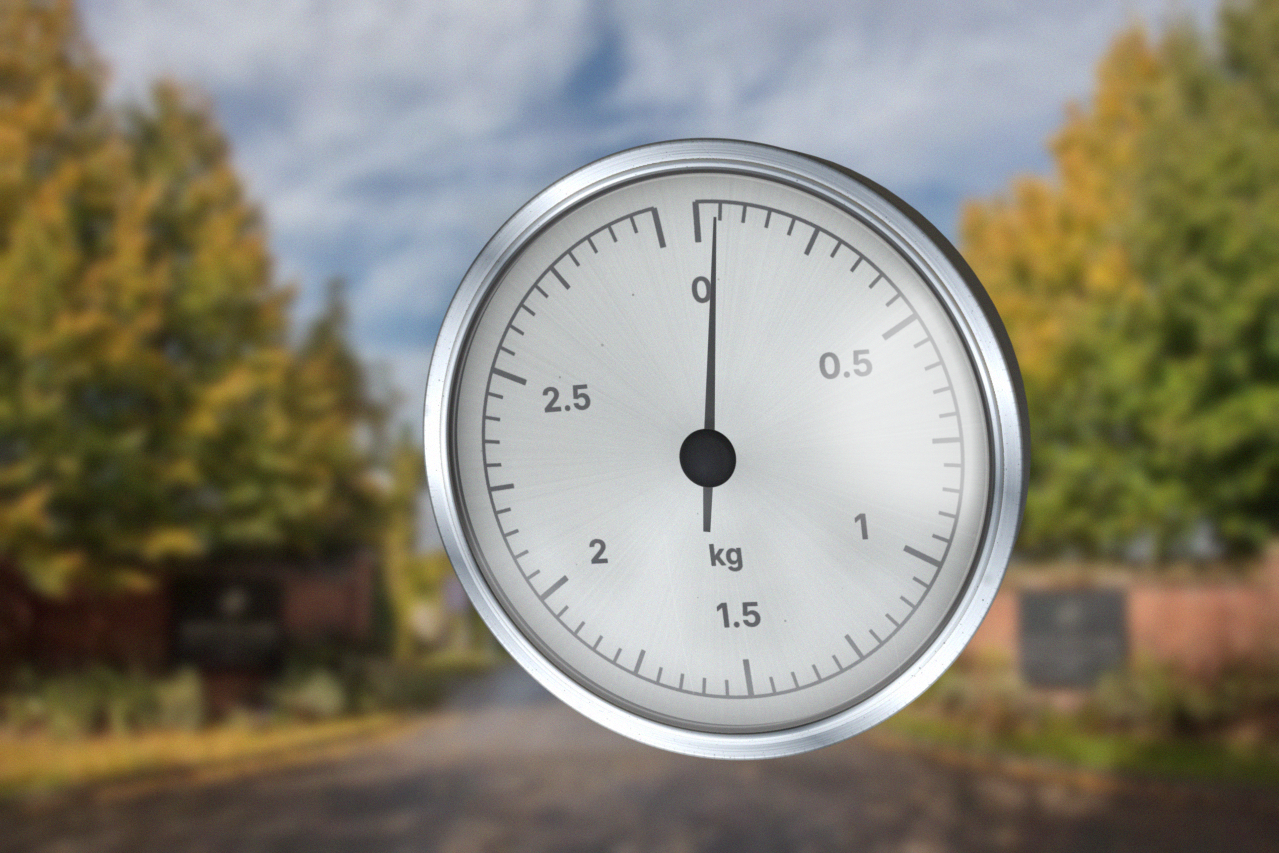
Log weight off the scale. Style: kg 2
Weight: kg 0.05
